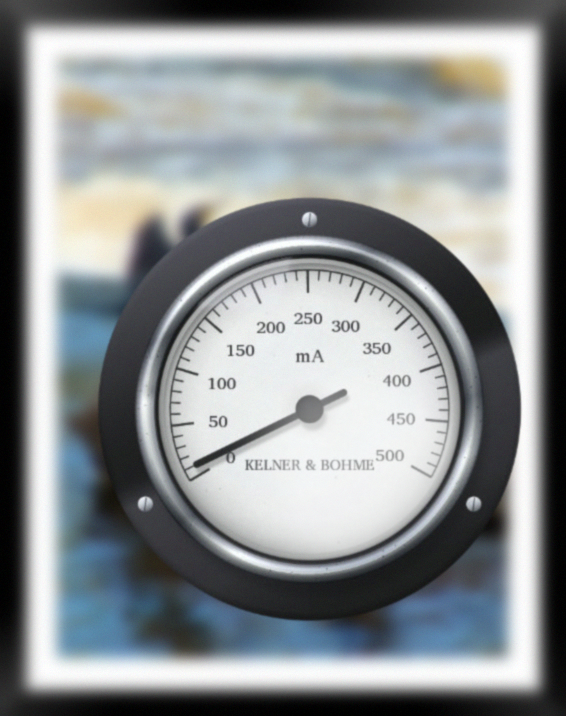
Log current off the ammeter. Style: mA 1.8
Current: mA 10
